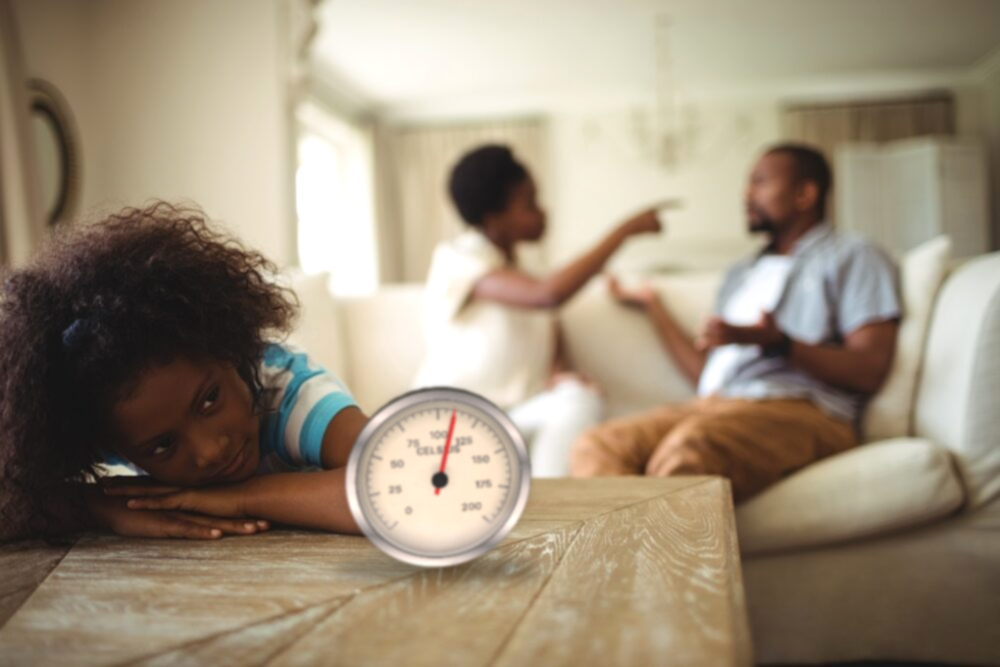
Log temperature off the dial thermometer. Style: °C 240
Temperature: °C 110
